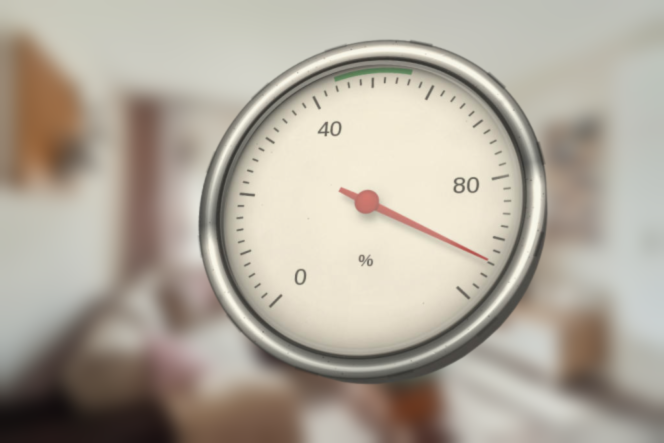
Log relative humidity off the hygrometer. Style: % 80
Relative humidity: % 94
